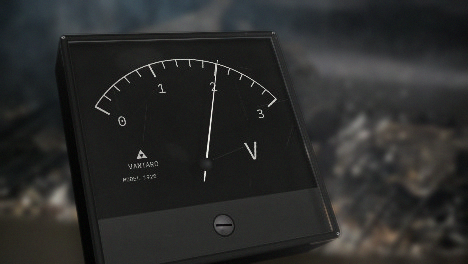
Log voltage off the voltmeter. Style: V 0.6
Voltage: V 2
